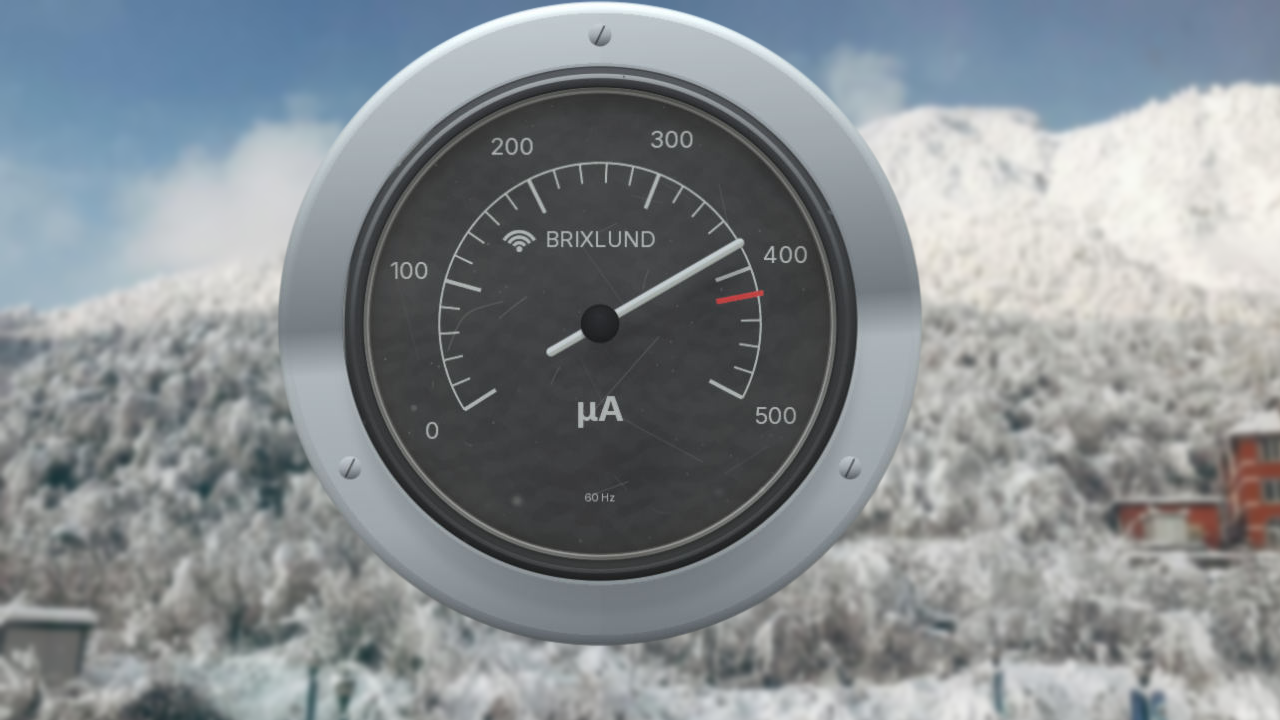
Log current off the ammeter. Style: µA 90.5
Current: µA 380
